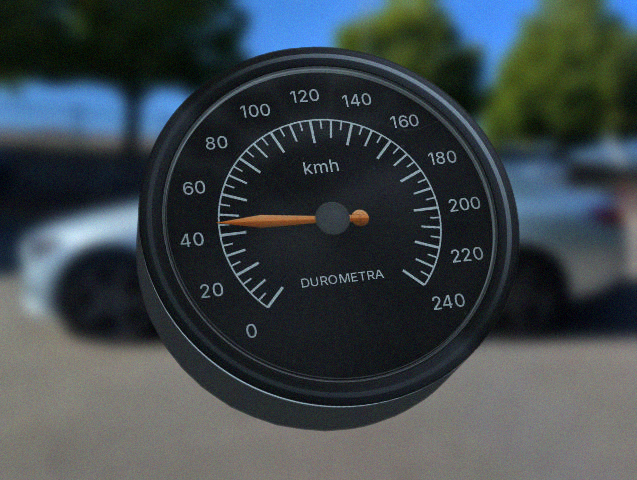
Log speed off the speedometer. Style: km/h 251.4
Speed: km/h 45
